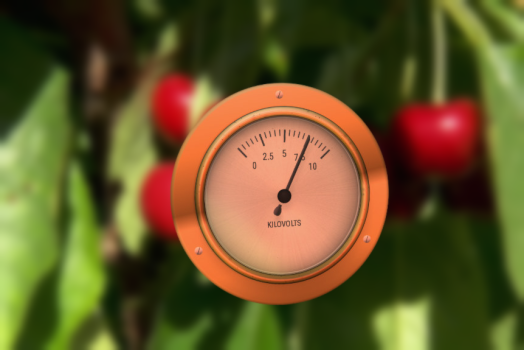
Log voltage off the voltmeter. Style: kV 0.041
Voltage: kV 7.5
